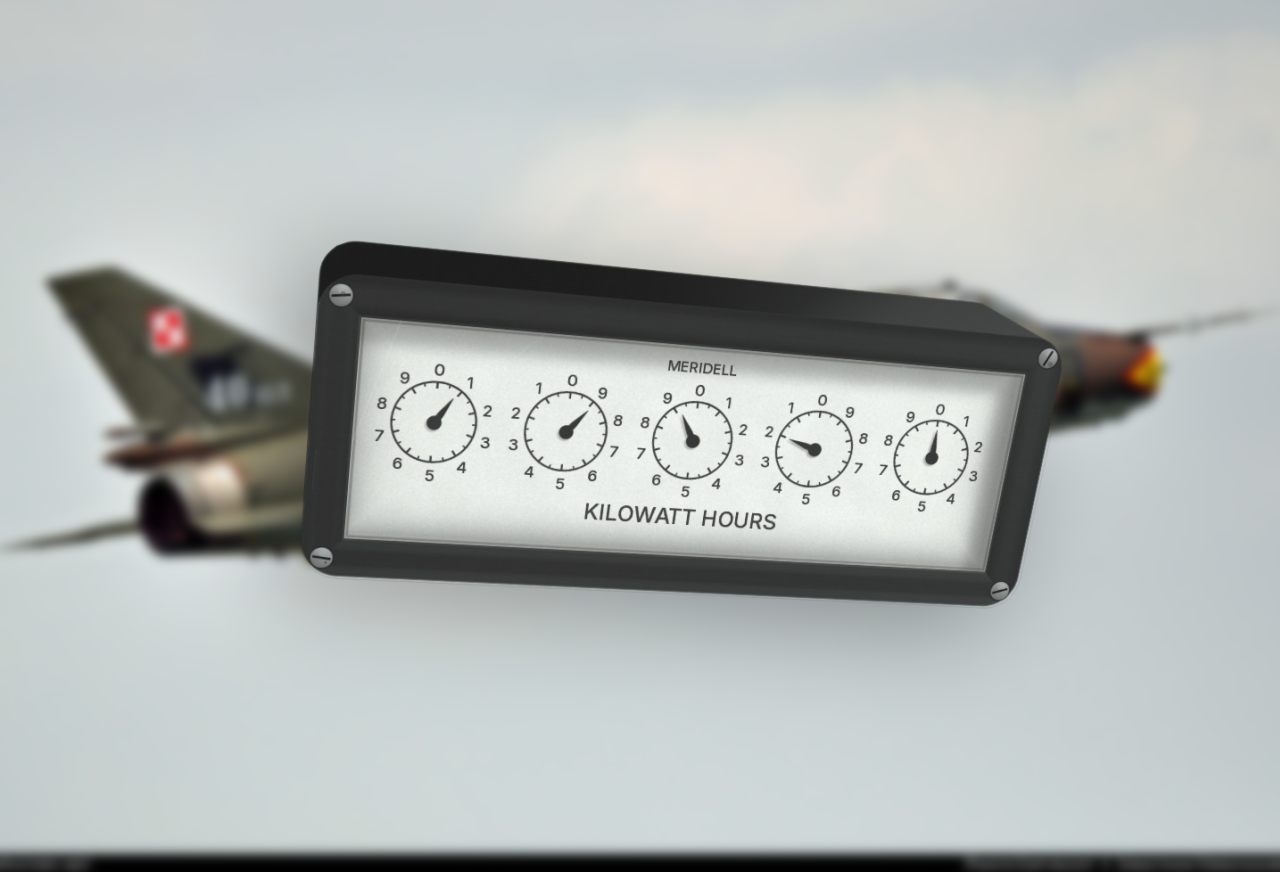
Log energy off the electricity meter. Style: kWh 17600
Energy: kWh 8920
